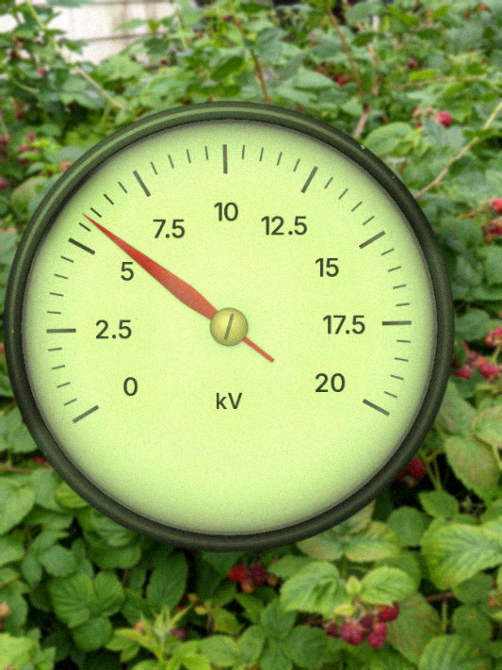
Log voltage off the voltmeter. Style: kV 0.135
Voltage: kV 5.75
